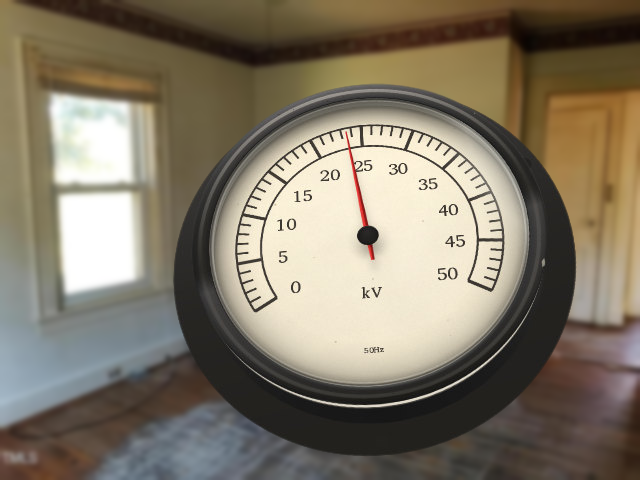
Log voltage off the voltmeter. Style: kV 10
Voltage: kV 23.5
